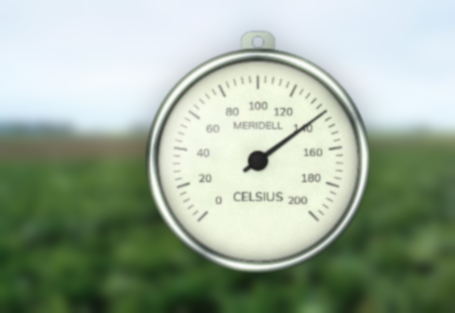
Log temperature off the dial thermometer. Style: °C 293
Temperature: °C 140
